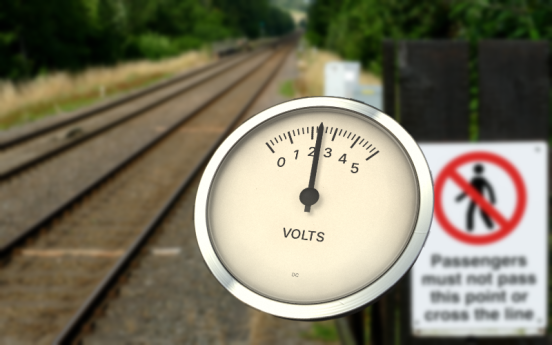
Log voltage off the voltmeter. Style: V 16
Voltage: V 2.4
